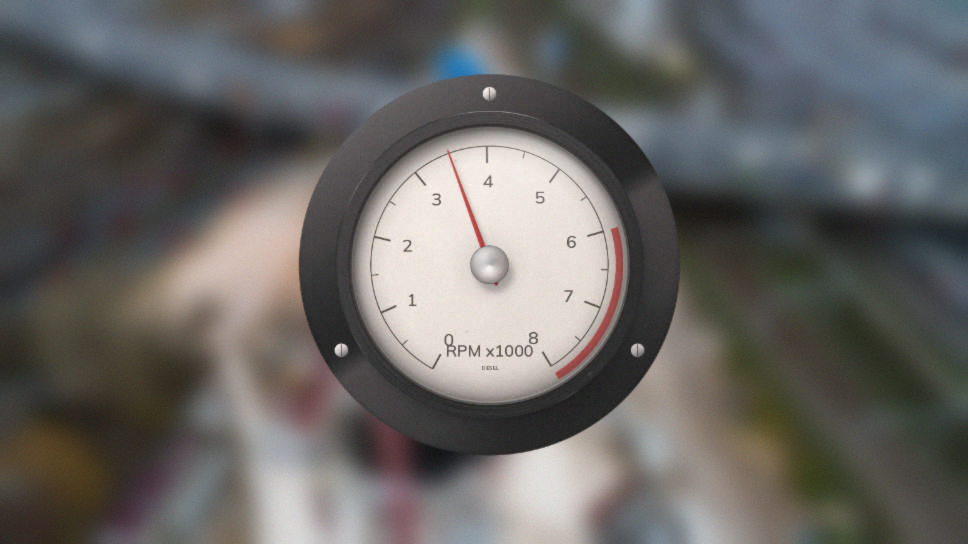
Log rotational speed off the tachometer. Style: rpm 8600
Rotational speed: rpm 3500
